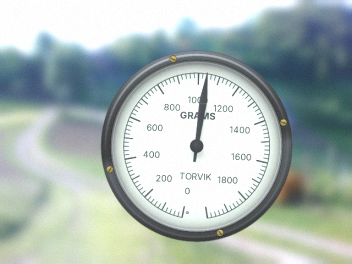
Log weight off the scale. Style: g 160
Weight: g 1040
